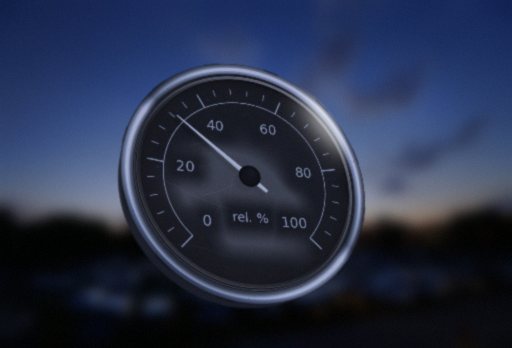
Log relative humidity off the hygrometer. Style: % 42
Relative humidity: % 32
